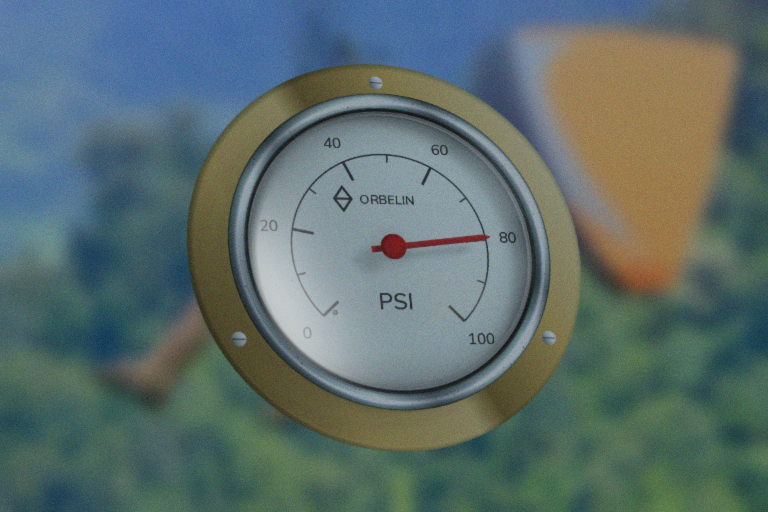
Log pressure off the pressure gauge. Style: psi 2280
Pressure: psi 80
